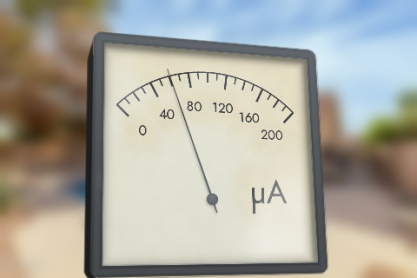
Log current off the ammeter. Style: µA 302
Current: µA 60
